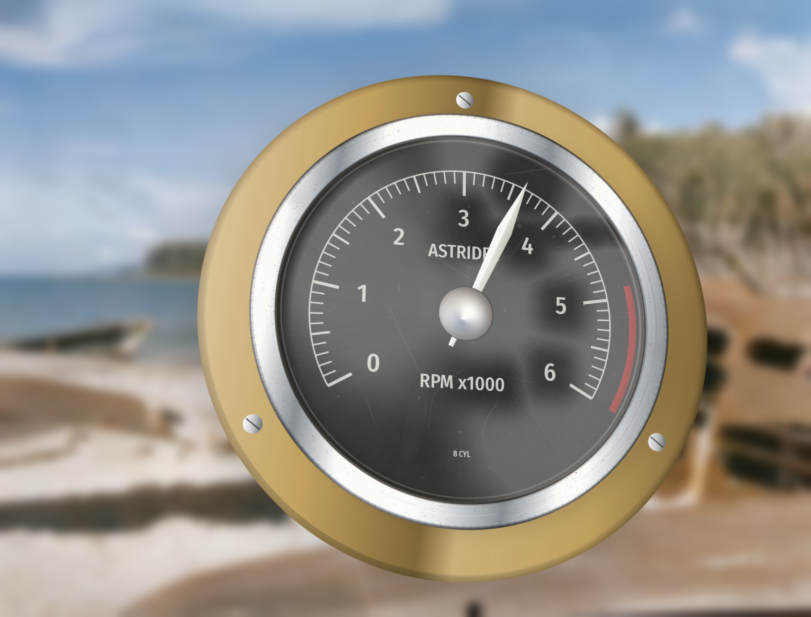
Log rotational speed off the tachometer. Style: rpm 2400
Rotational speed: rpm 3600
